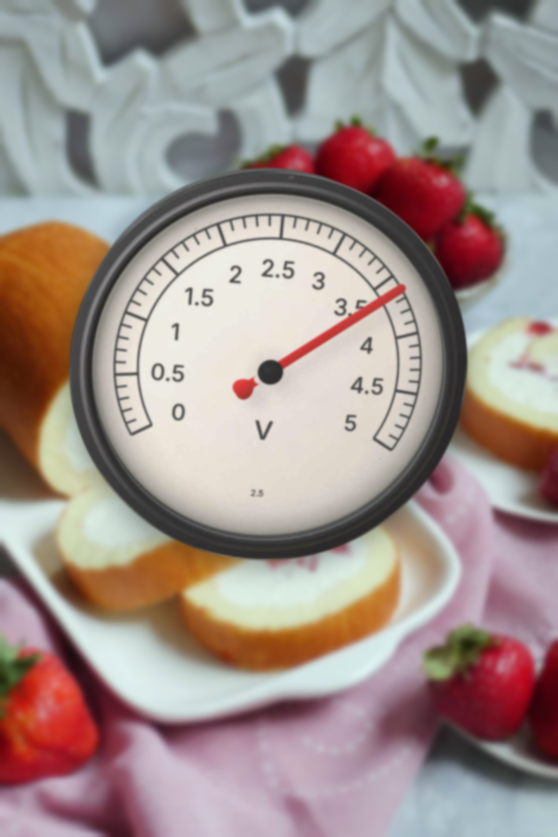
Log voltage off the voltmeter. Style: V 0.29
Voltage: V 3.6
